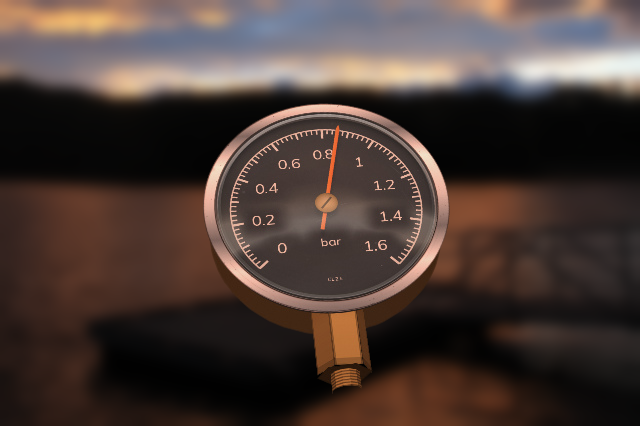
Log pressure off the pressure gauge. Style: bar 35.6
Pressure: bar 0.86
